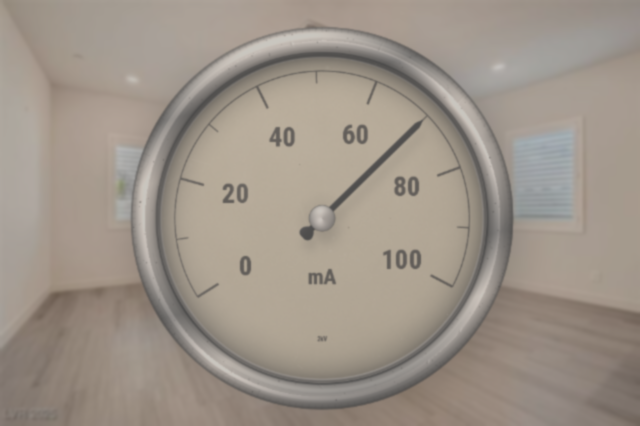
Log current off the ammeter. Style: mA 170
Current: mA 70
